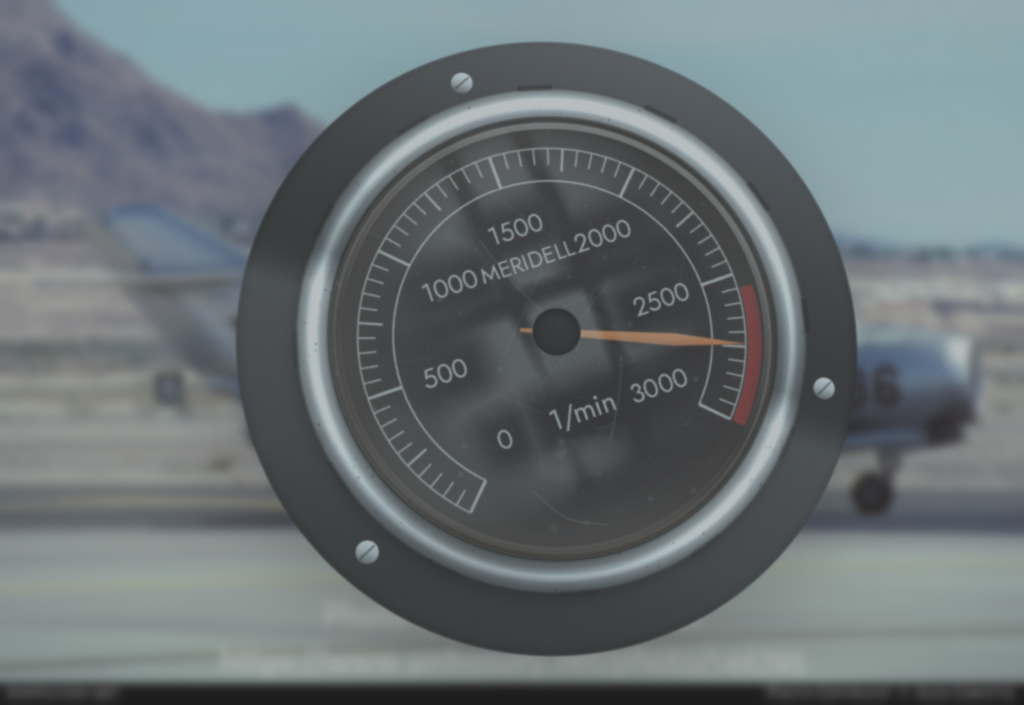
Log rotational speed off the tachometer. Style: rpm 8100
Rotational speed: rpm 2750
